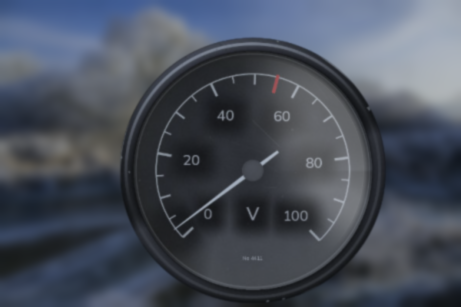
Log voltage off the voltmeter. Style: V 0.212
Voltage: V 2.5
